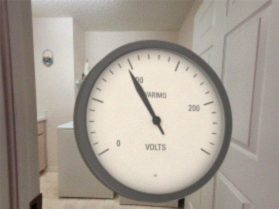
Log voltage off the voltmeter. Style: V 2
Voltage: V 95
